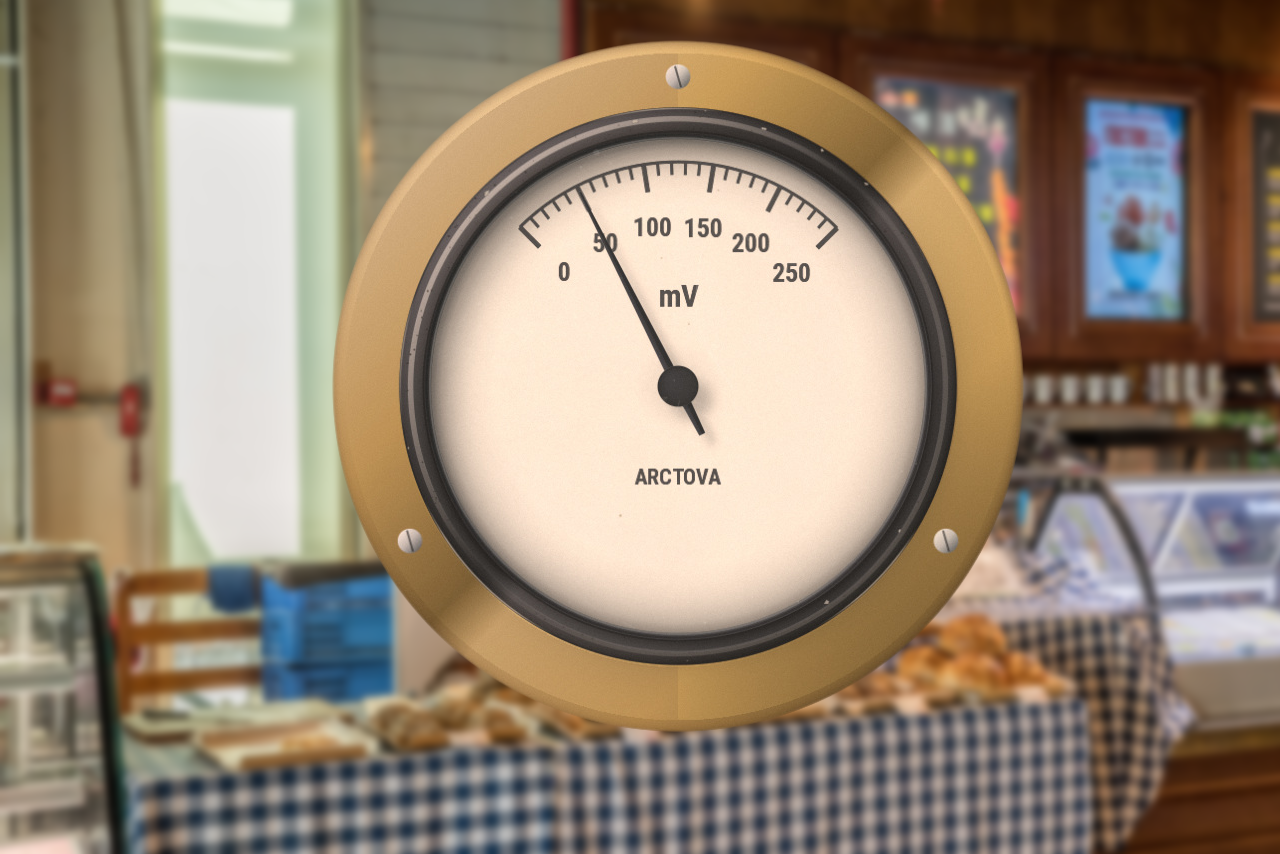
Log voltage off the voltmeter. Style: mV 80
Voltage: mV 50
